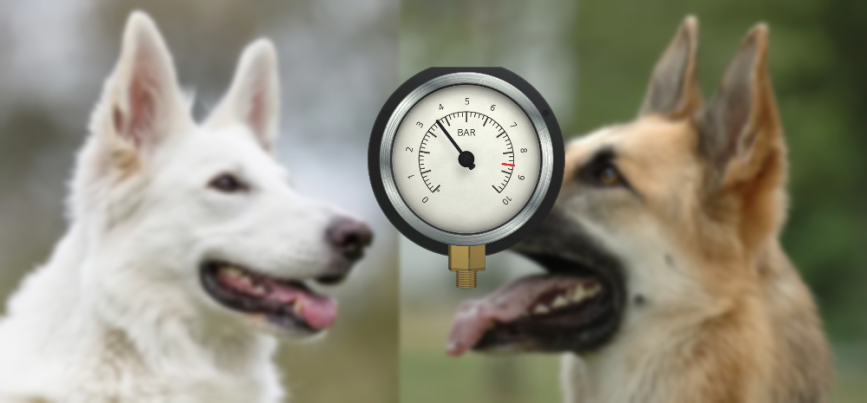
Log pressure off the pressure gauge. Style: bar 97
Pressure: bar 3.6
